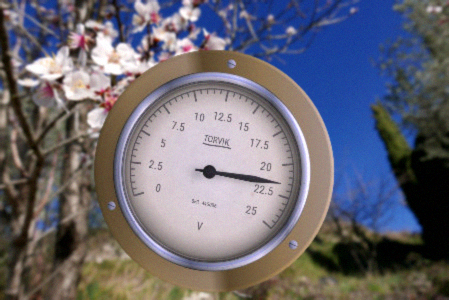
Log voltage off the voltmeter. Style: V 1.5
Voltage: V 21.5
